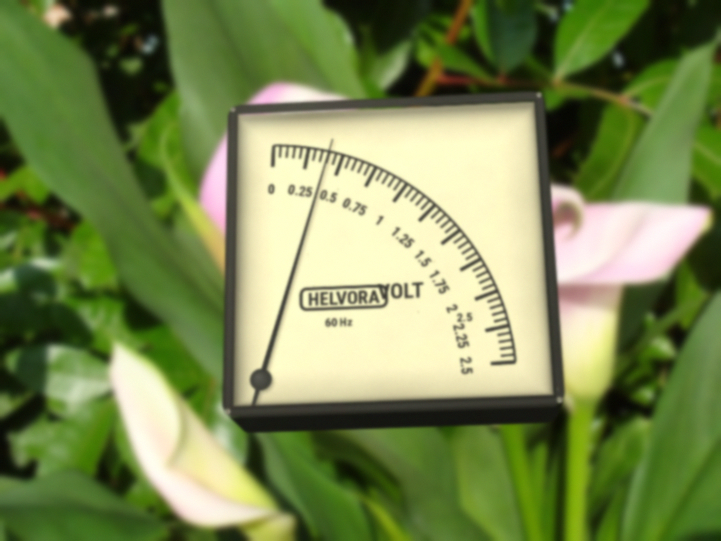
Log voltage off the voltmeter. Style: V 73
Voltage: V 0.4
